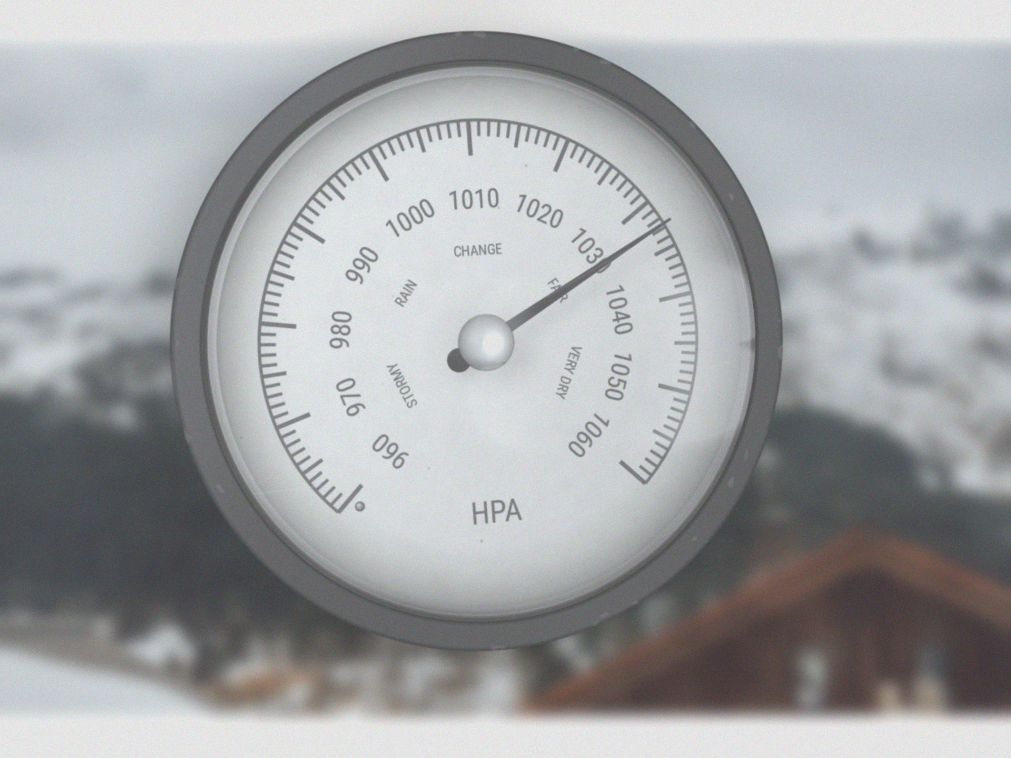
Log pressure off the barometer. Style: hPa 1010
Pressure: hPa 1032.5
